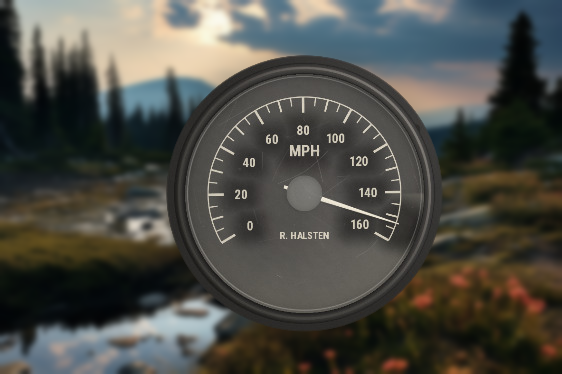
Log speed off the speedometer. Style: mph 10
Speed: mph 152.5
